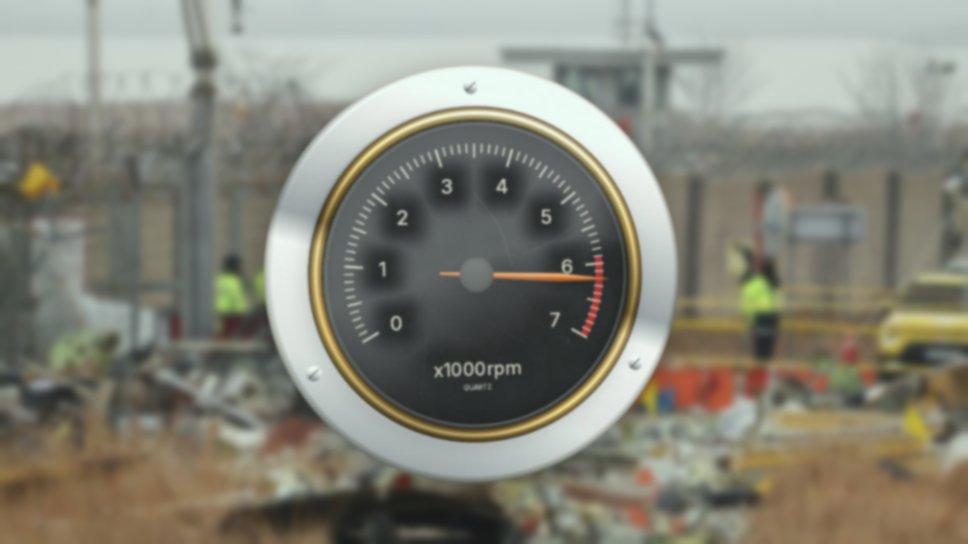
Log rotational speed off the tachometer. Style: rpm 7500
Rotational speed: rpm 6200
